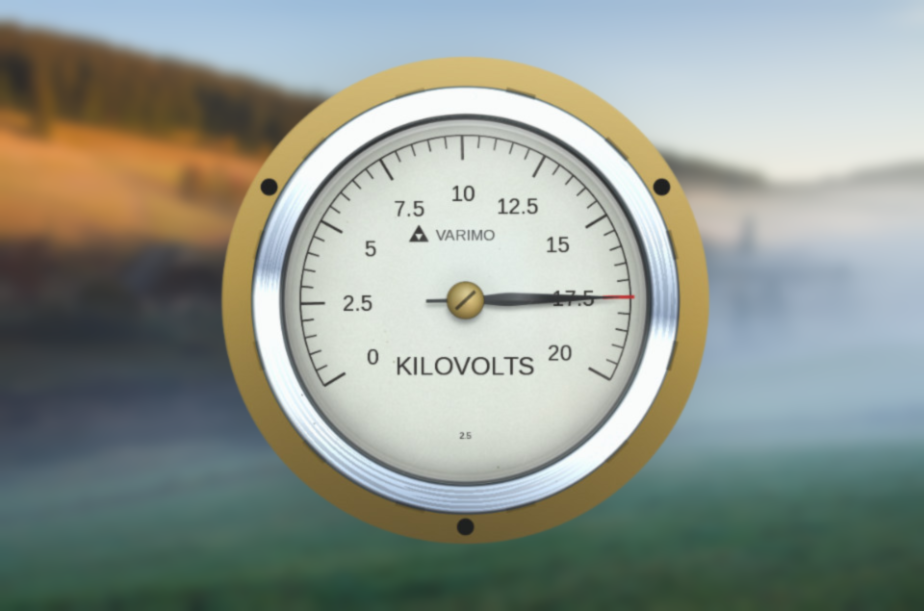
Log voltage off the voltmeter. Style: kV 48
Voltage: kV 17.5
